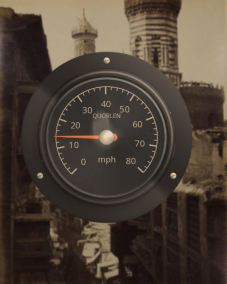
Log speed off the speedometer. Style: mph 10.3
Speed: mph 14
